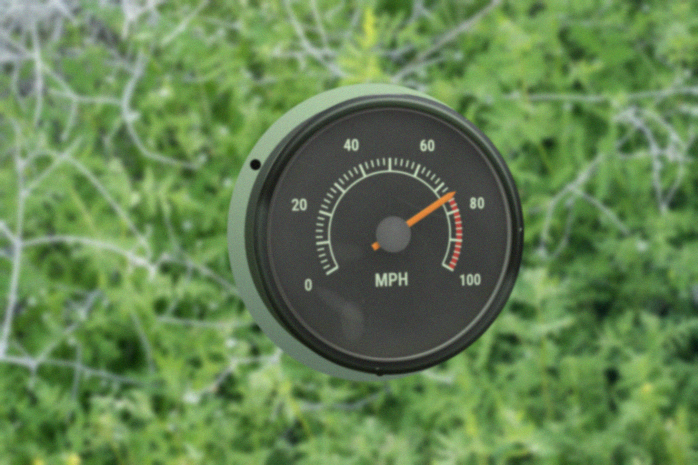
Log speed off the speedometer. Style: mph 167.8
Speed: mph 74
